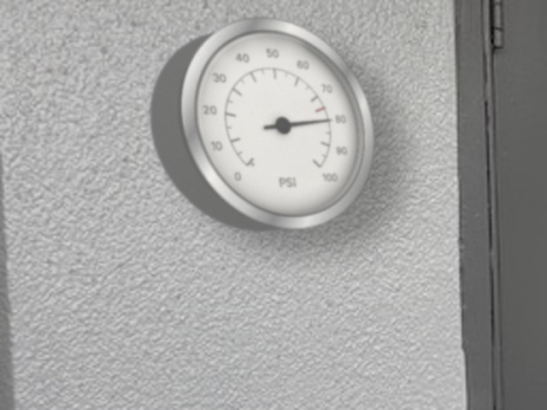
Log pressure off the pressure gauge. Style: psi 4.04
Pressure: psi 80
